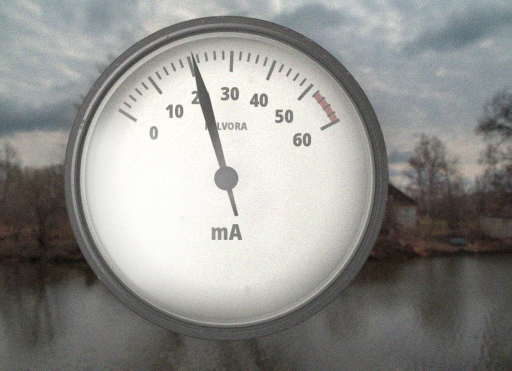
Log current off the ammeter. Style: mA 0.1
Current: mA 21
